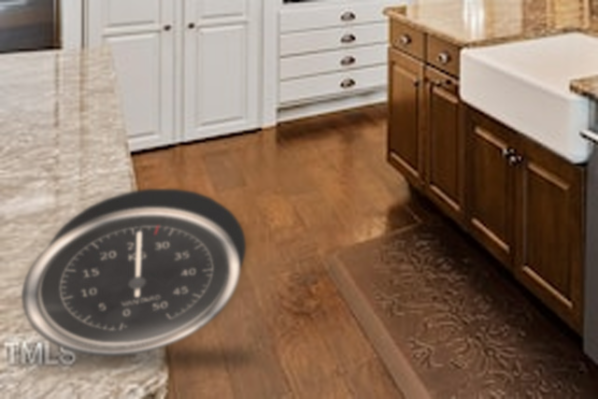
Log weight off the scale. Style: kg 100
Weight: kg 26
